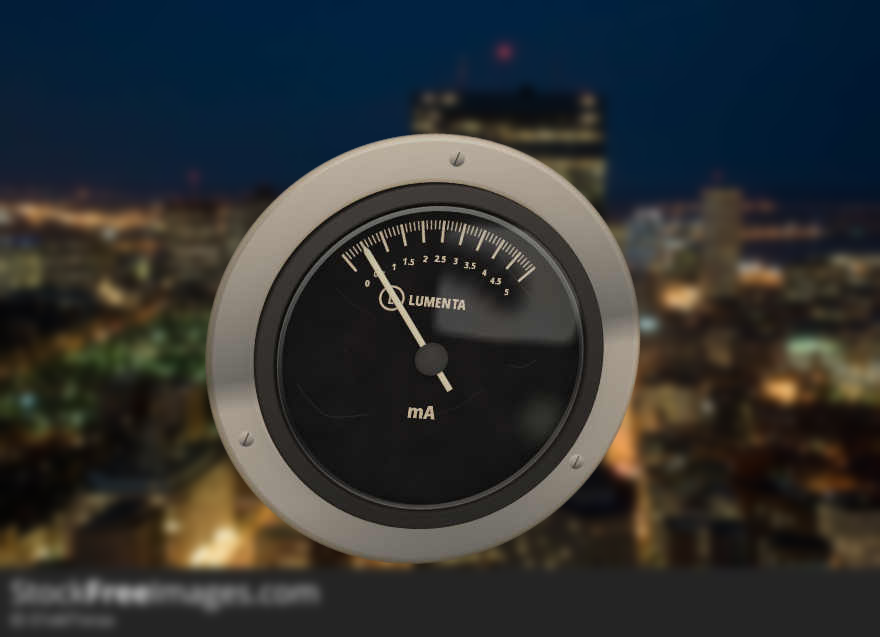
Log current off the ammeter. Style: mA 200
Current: mA 0.5
